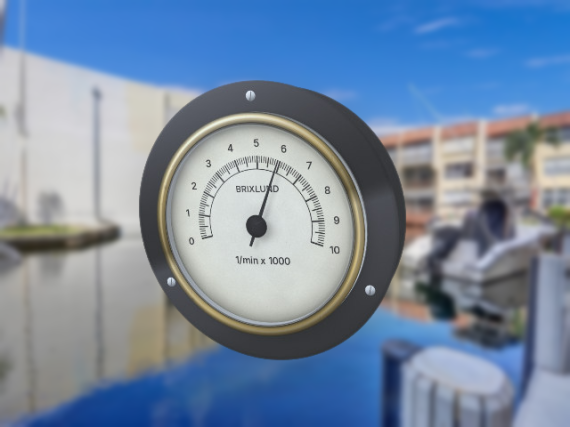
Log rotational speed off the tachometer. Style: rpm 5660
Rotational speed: rpm 6000
